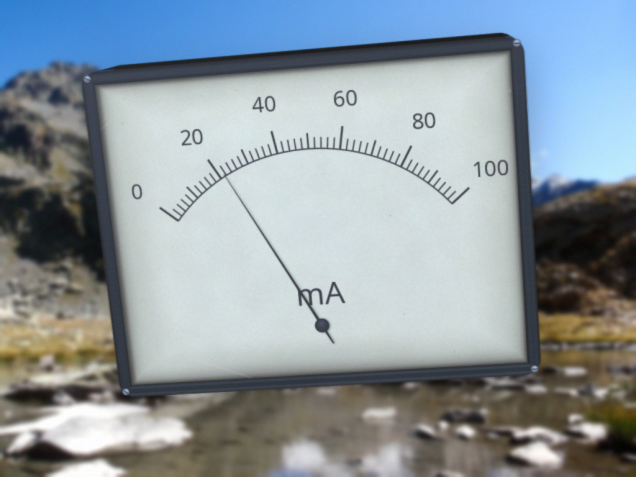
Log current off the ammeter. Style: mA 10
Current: mA 22
